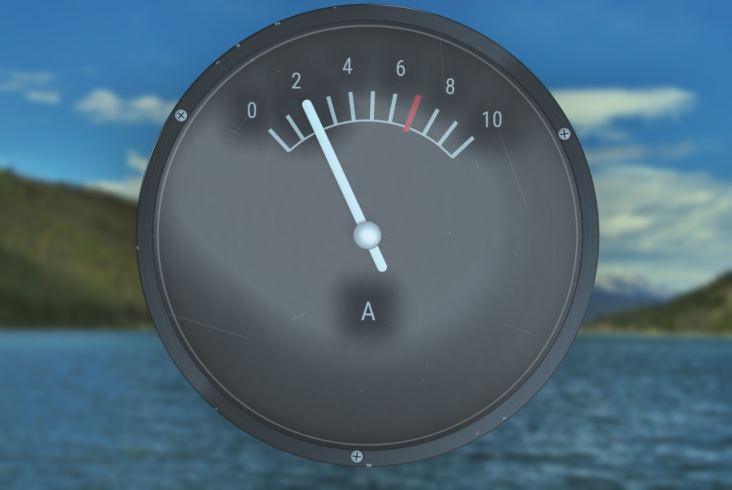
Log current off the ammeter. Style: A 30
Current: A 2
